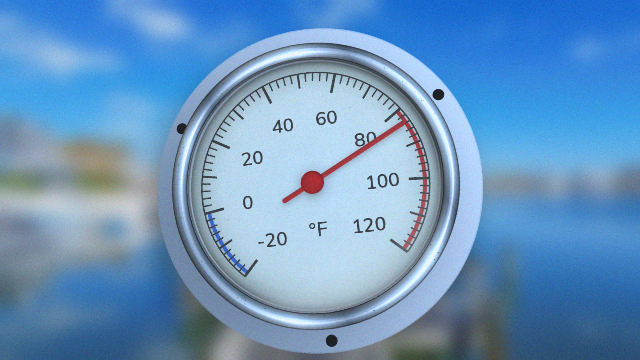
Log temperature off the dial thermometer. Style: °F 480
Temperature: °F 84
